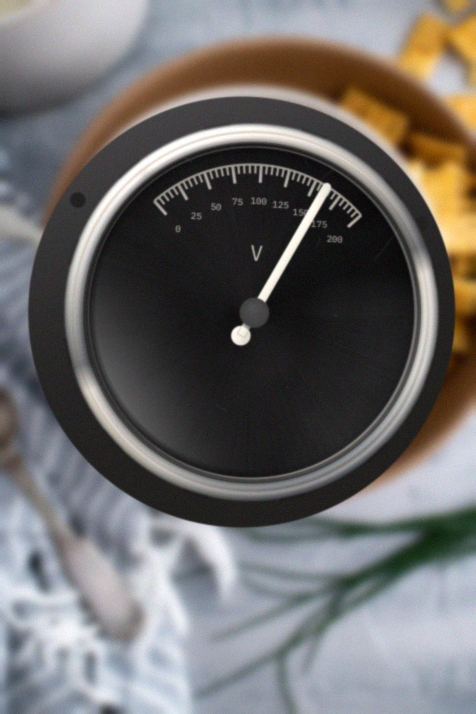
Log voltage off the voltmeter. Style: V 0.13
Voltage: V 160
